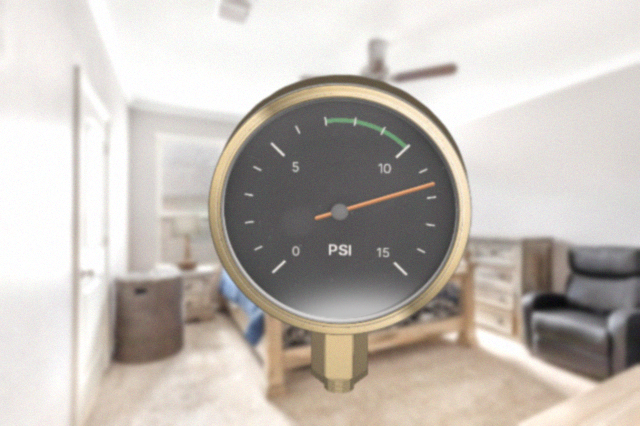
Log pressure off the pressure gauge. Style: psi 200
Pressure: psi 11.5
